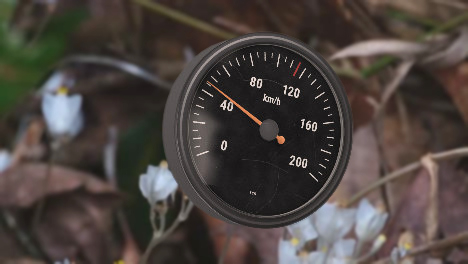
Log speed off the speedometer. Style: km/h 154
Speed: km/h 45
